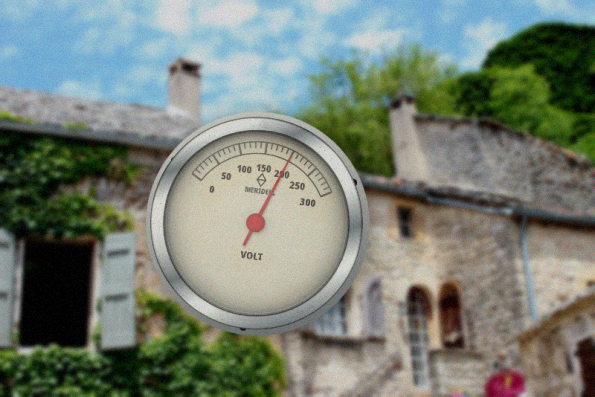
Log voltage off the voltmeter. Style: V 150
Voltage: V 200
